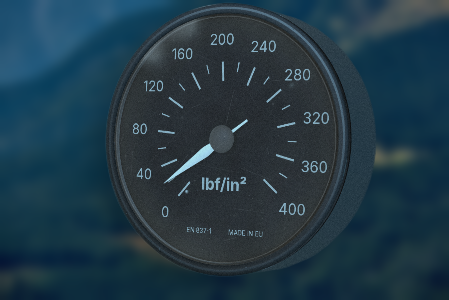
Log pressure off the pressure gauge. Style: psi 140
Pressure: psi 20
